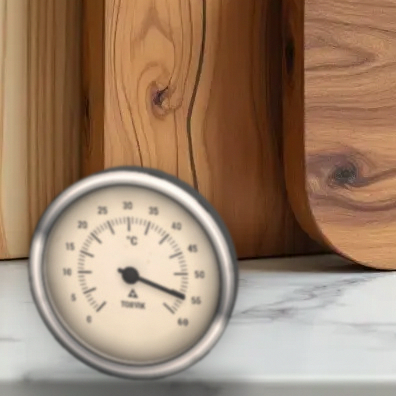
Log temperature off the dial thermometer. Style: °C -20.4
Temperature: °C 55
